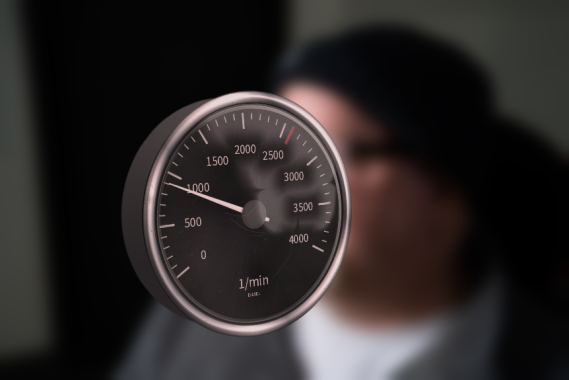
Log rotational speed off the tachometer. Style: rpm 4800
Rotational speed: rpm 900
